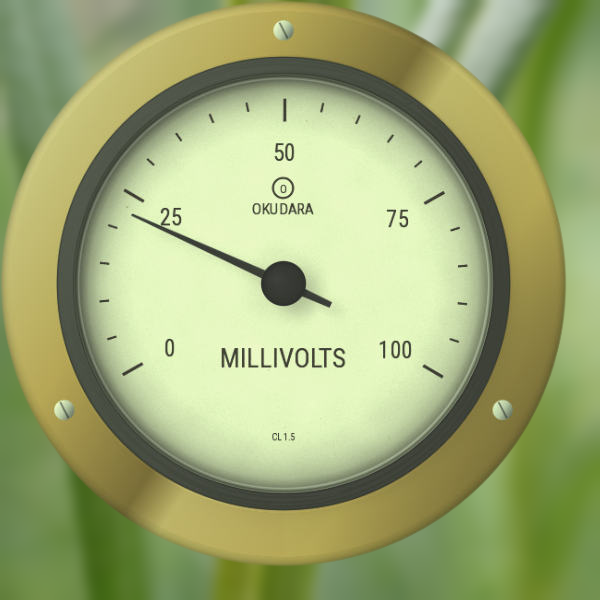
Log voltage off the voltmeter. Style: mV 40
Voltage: mV 22.5
